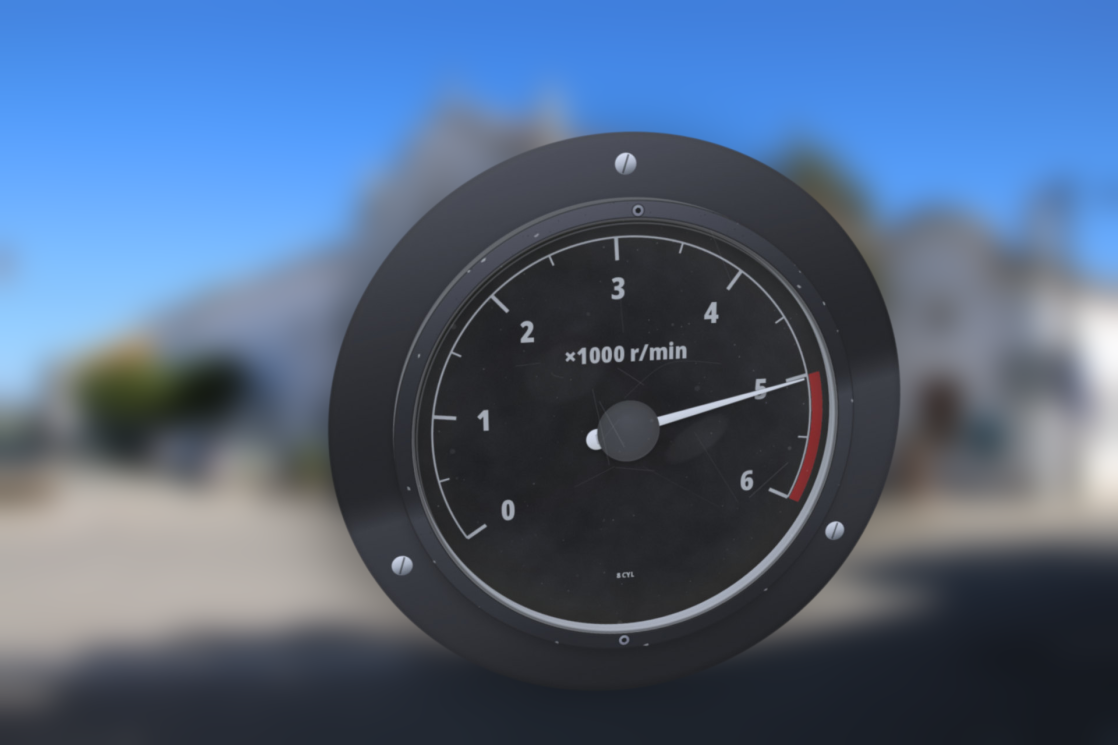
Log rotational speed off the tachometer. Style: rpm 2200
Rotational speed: rpm 5000
